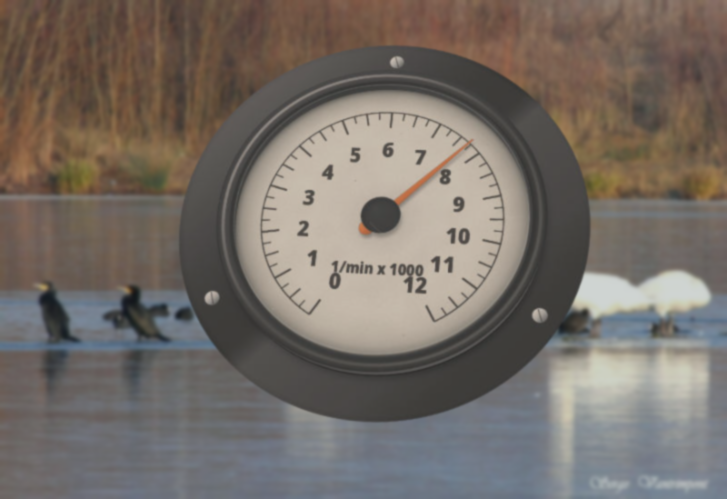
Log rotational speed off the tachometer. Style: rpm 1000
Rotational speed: rpm 7750
